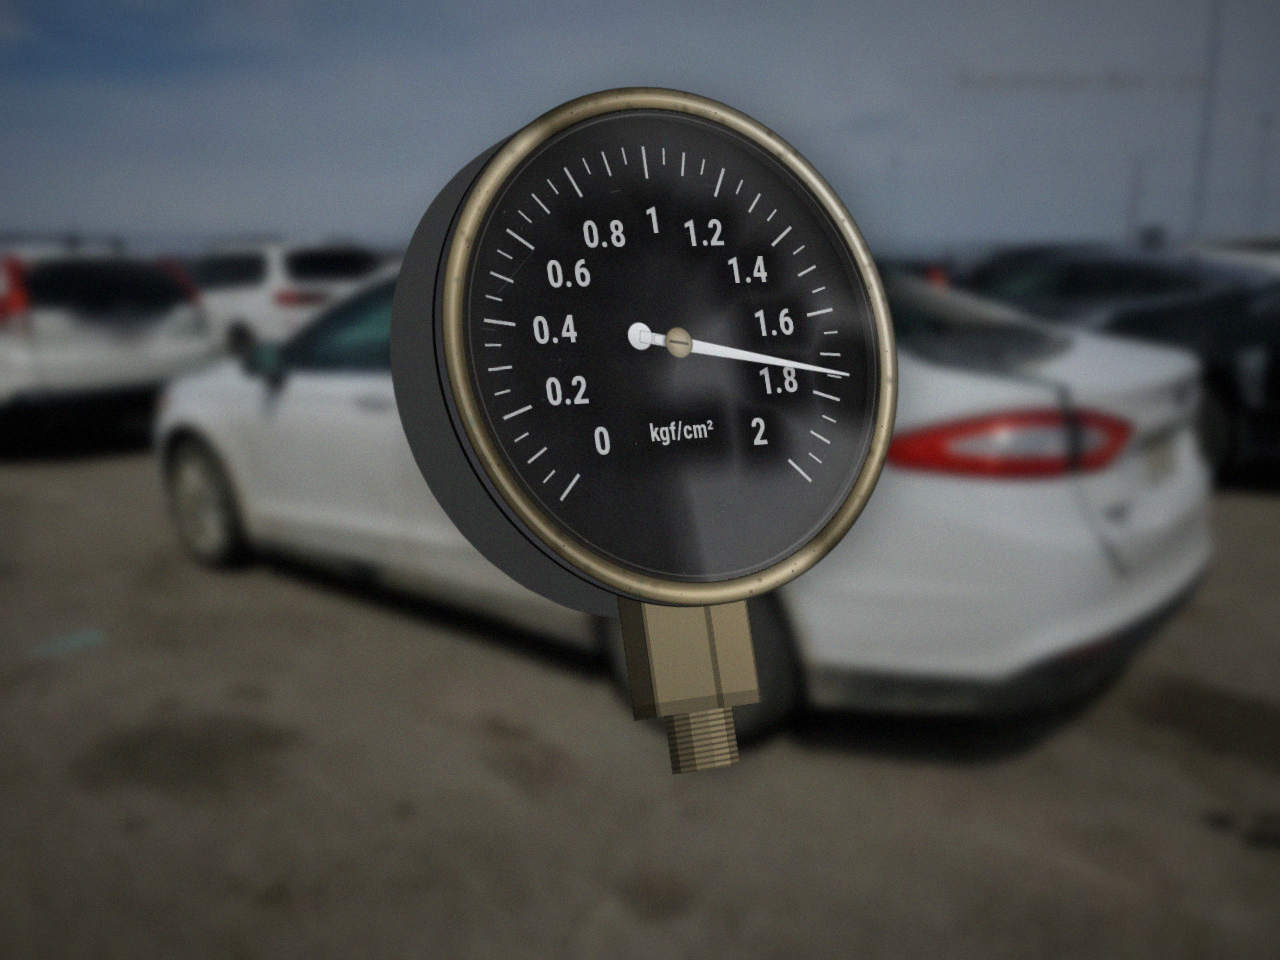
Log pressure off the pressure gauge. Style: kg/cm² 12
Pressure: kg/cm² 1.75
